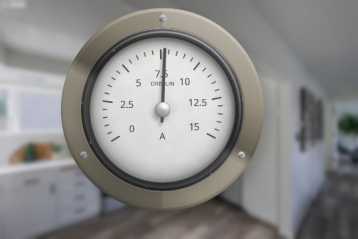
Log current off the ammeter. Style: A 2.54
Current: A 7.75
